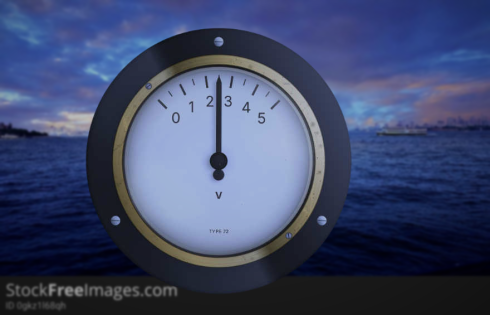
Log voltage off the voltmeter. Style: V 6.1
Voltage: V 2.5
